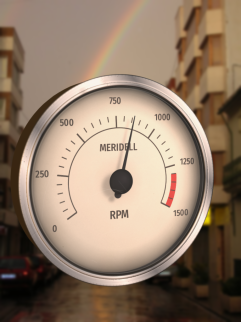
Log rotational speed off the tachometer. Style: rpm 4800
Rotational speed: rpm 850
